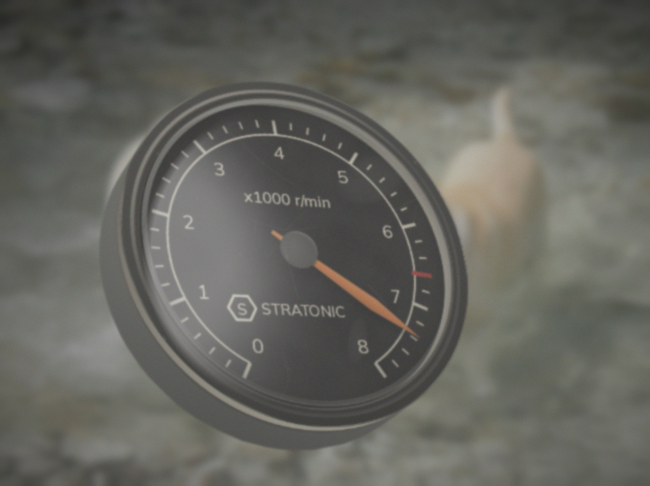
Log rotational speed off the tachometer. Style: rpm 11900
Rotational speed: rpm 7400
